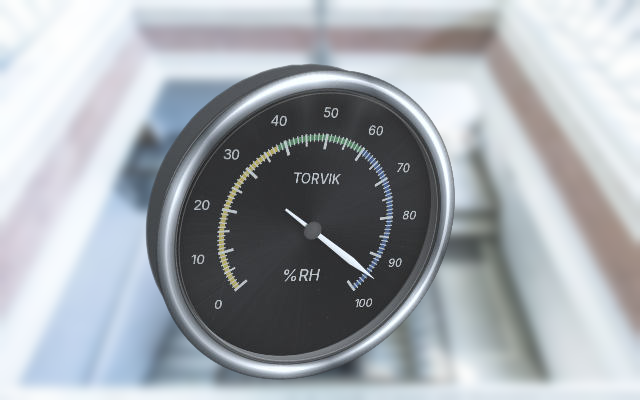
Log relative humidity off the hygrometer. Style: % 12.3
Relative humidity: % 95
